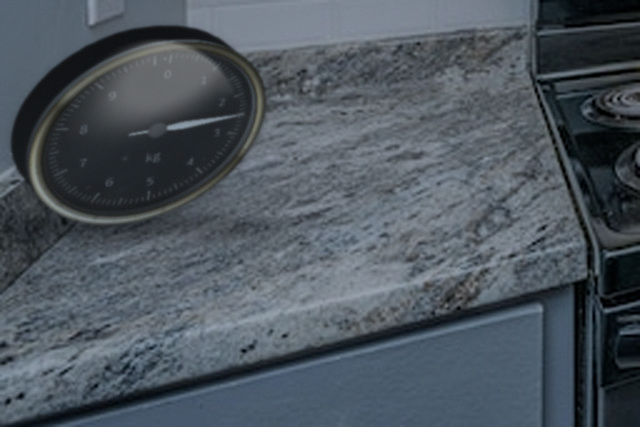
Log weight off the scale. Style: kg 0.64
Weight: kg 2.5
